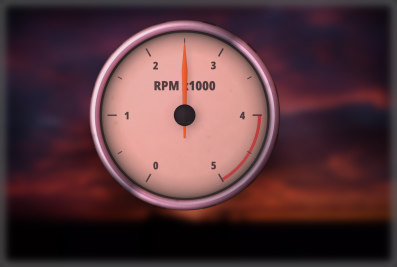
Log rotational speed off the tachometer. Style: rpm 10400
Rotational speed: rpm 2500
